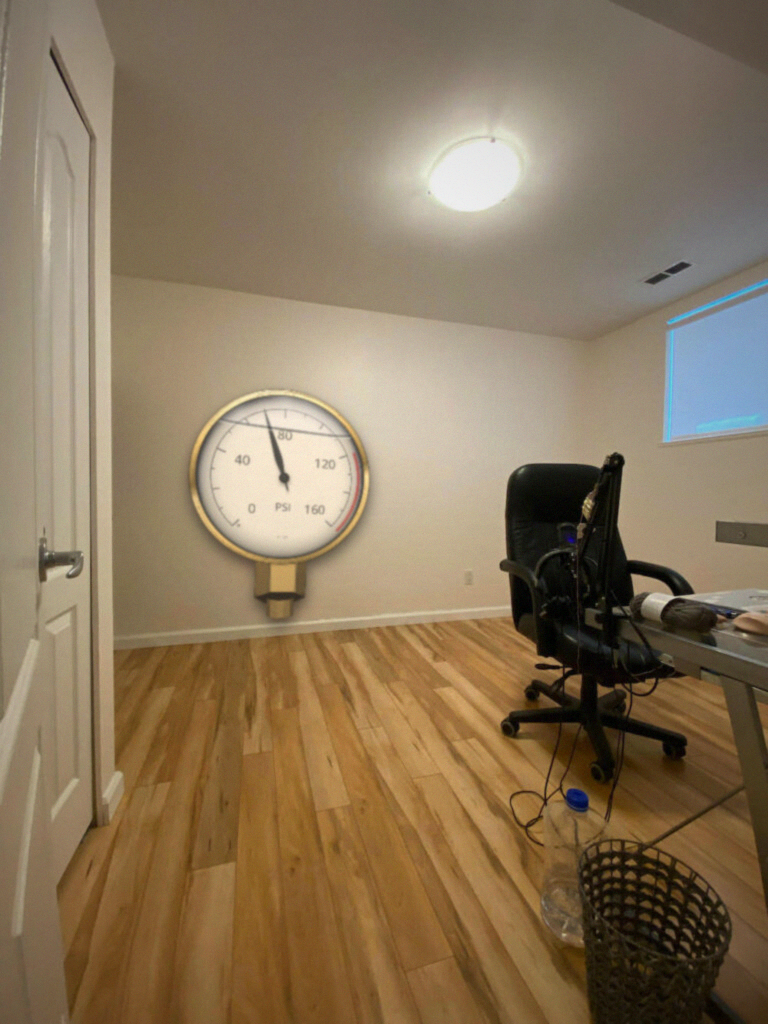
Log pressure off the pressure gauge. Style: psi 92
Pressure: psi 70
